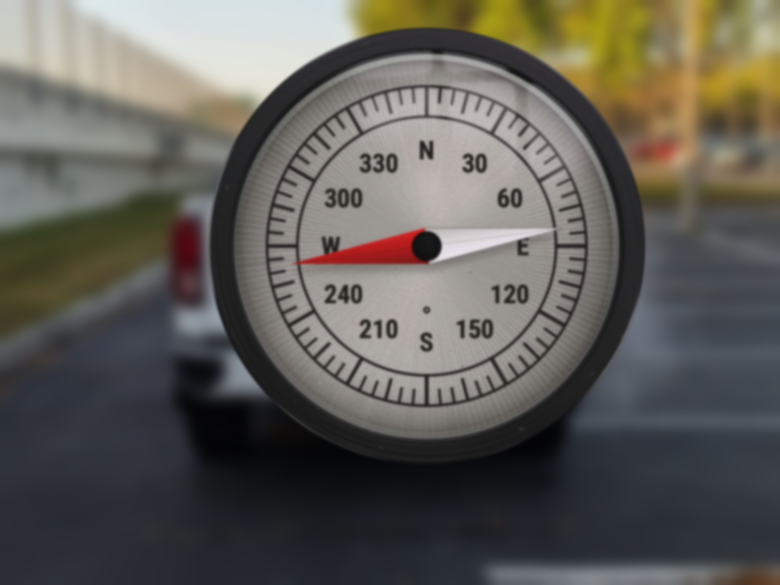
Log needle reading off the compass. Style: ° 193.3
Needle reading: ° 262.5
